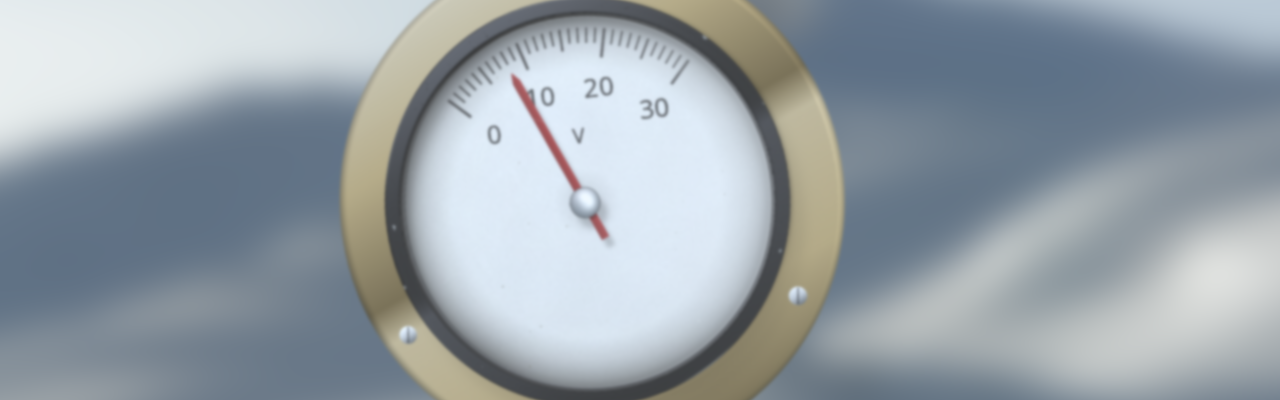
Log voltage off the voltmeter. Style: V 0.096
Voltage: V 8
